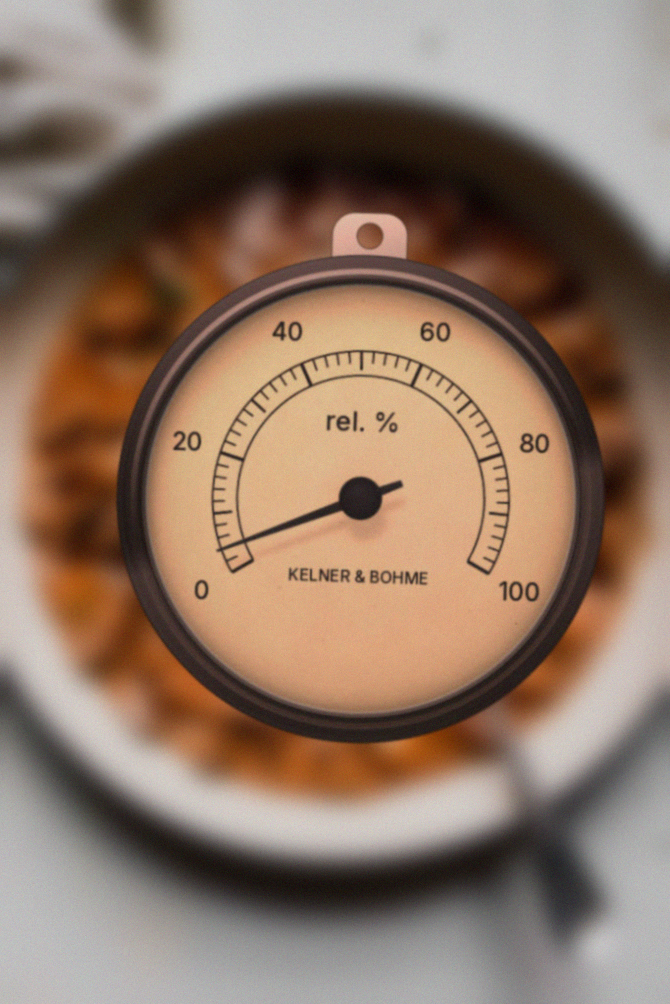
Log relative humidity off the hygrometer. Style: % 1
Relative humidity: % 4
